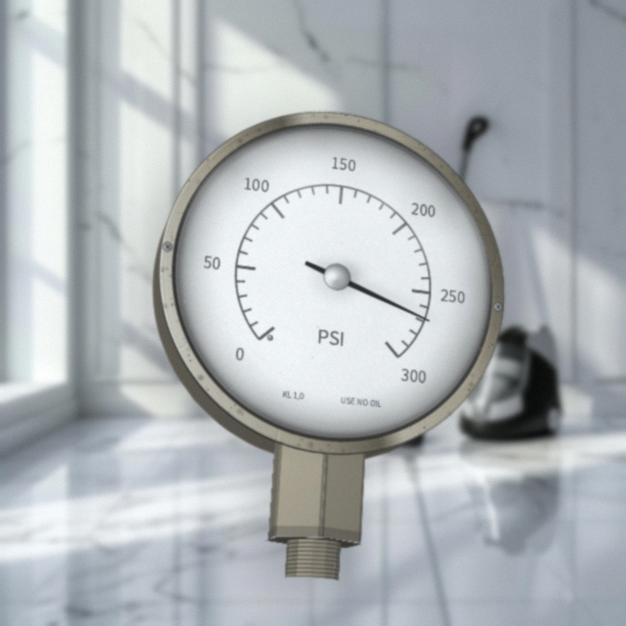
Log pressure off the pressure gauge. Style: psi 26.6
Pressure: psi 270
